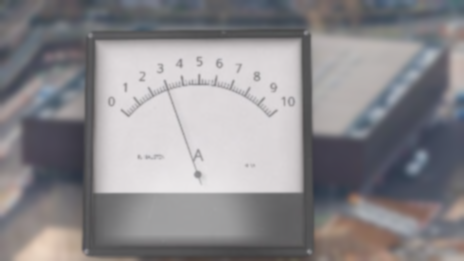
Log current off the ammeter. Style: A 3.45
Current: A 3
